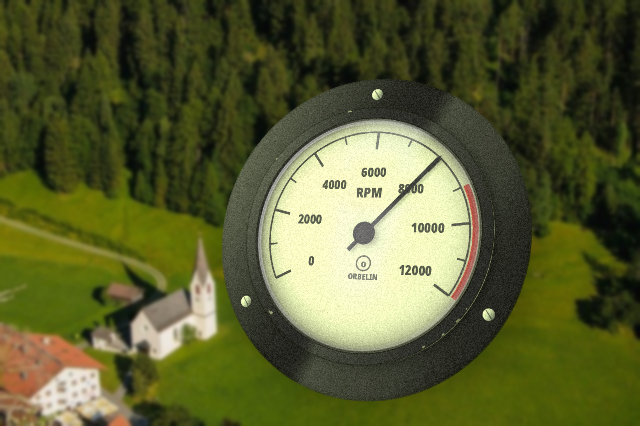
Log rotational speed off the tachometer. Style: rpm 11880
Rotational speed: rpm 8000
